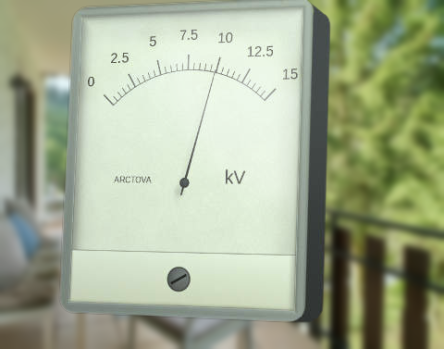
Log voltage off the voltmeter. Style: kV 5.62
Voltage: kV 10
